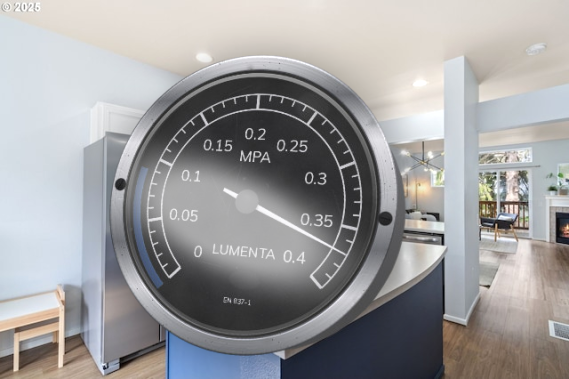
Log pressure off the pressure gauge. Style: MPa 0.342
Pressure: MPa 0.37
